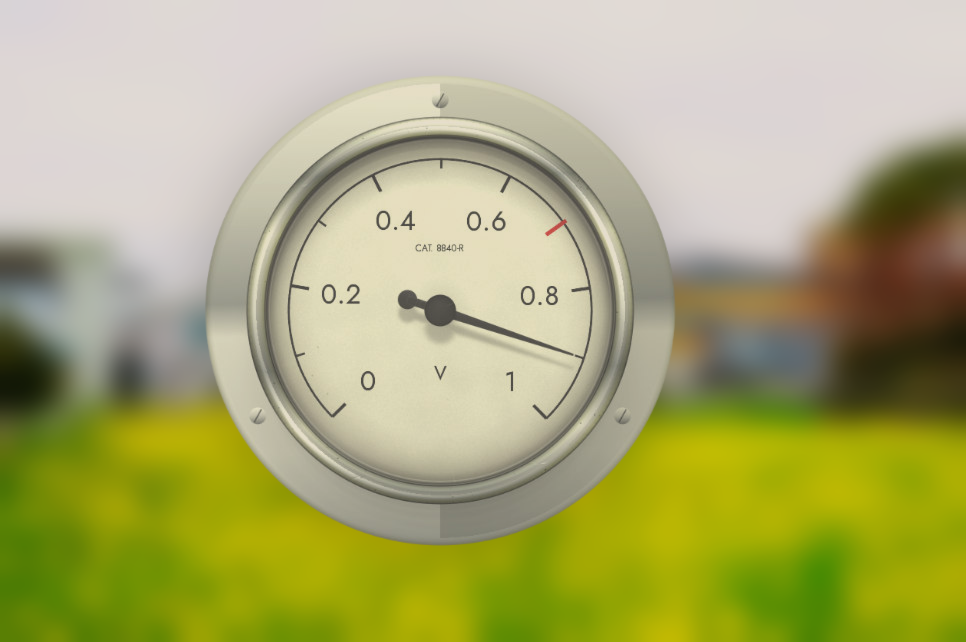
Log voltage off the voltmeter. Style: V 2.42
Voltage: V 0.9
